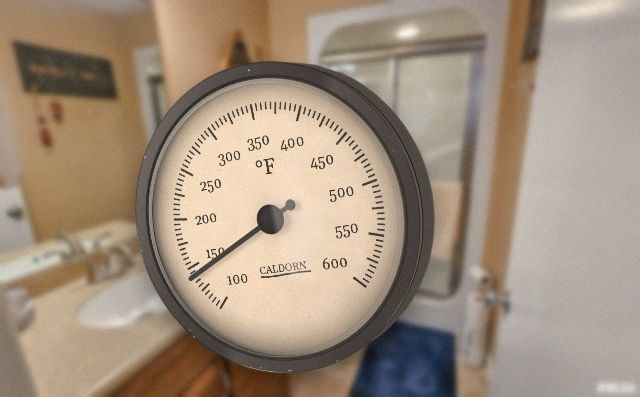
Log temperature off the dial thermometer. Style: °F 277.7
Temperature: °F 140
